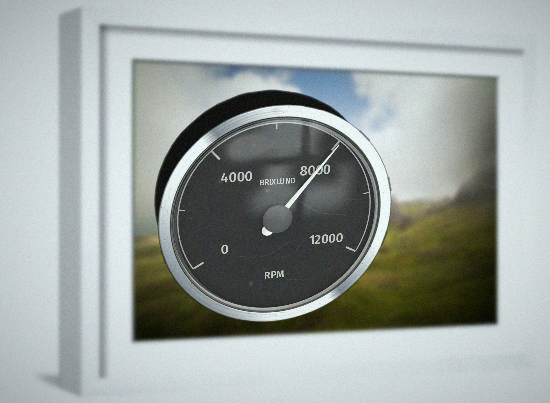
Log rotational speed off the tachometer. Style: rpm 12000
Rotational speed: rpm 8000
